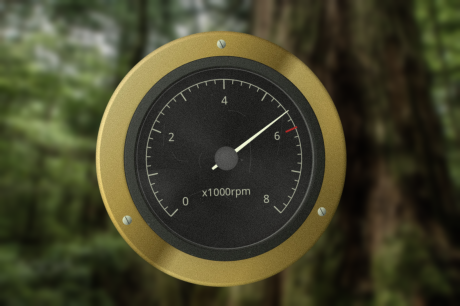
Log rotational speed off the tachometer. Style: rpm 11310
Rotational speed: rpm 5600
